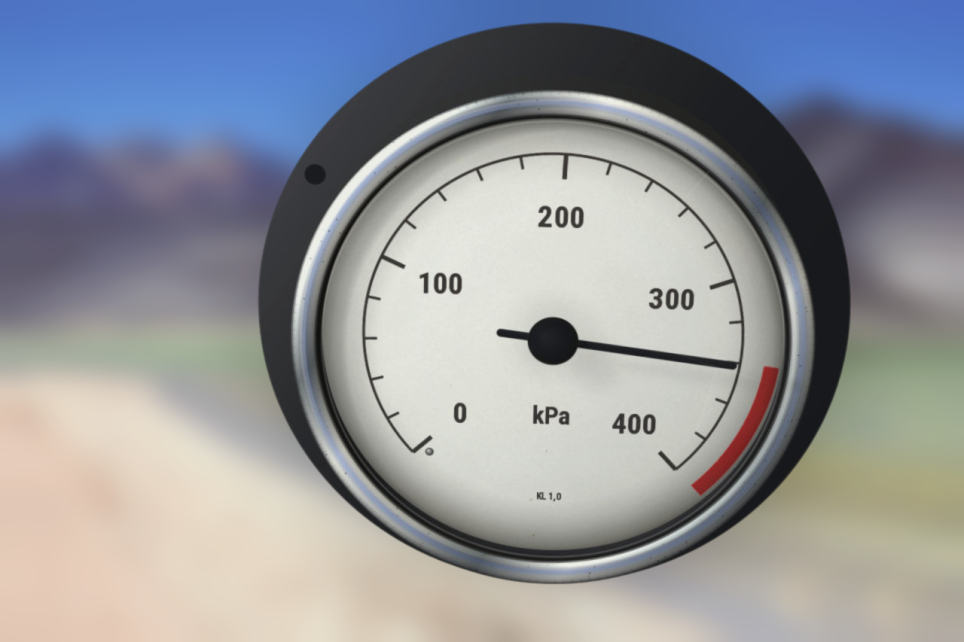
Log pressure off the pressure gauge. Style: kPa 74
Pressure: kPa 340
